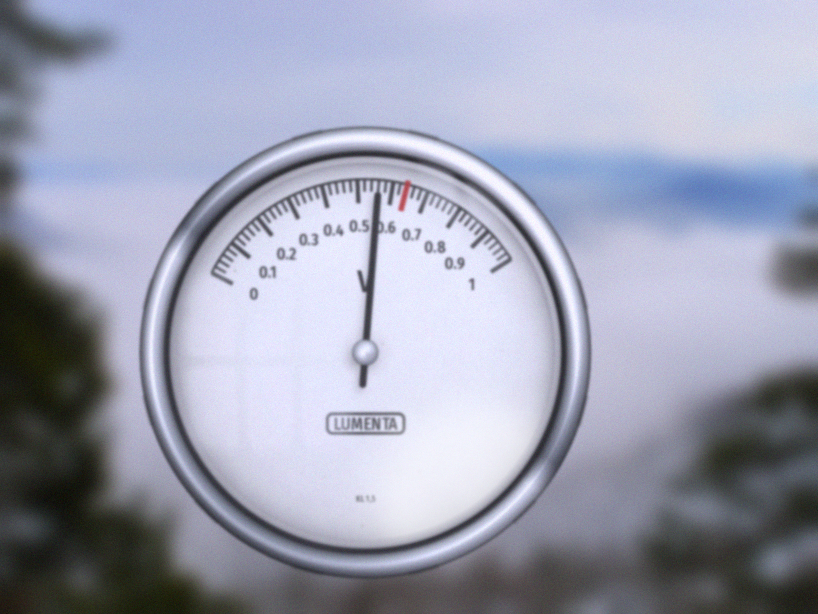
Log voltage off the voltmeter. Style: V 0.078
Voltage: V 0.56
